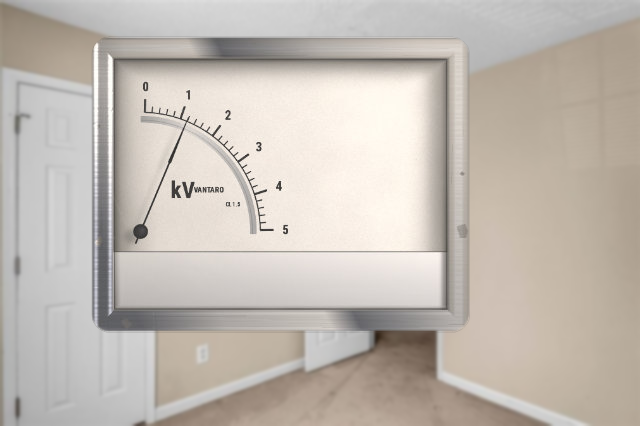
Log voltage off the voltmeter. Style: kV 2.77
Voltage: kV 1.2
